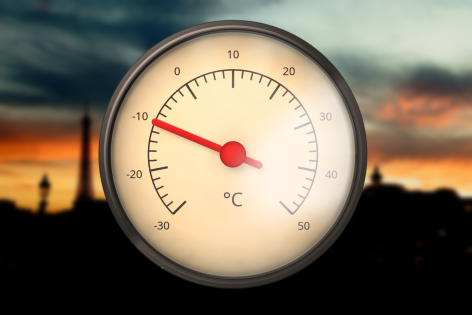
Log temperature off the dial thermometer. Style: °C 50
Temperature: °C -10
